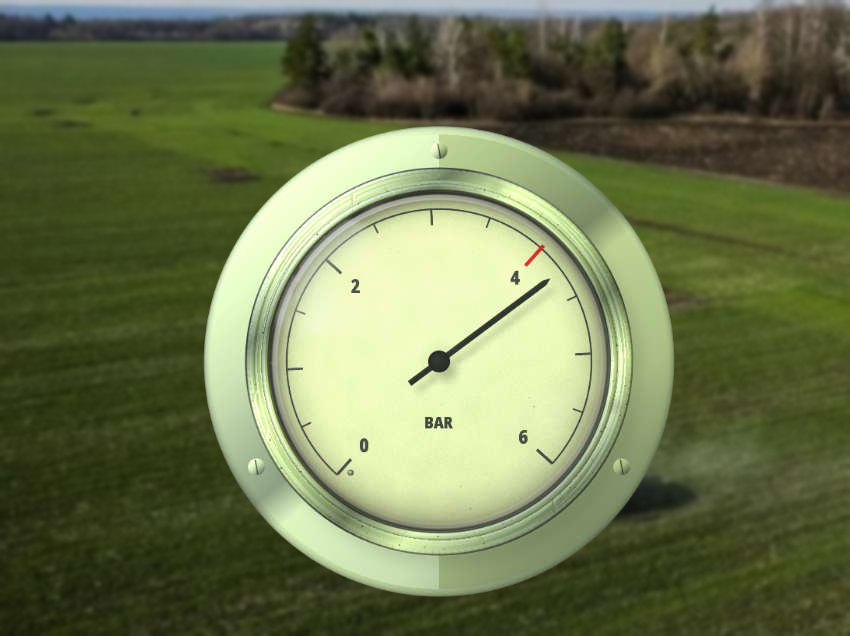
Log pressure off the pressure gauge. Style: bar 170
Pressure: bar 4.25
